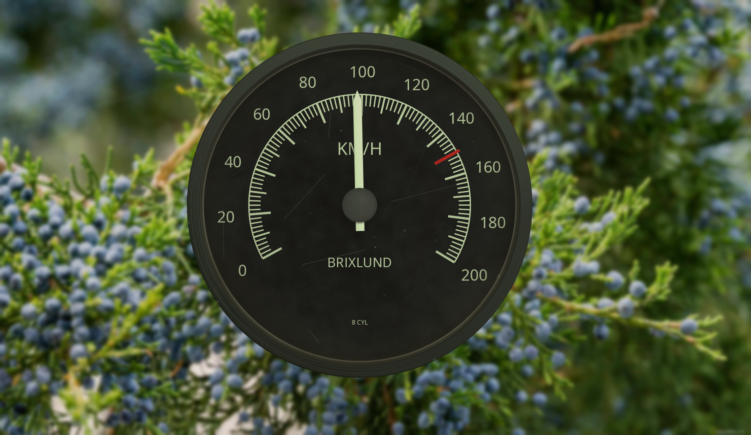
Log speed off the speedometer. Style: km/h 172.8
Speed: km/h 98
